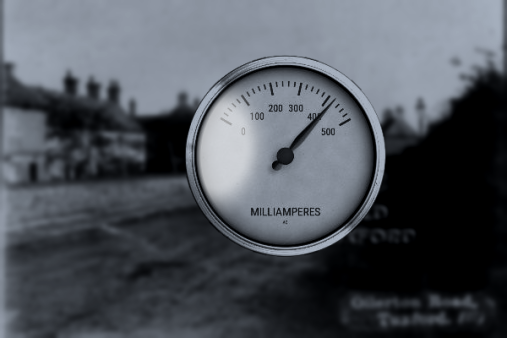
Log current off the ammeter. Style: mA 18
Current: mA 420
